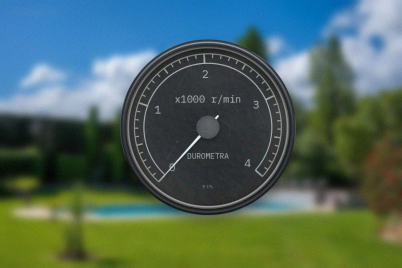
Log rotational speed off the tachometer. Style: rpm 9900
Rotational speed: rpm 0
